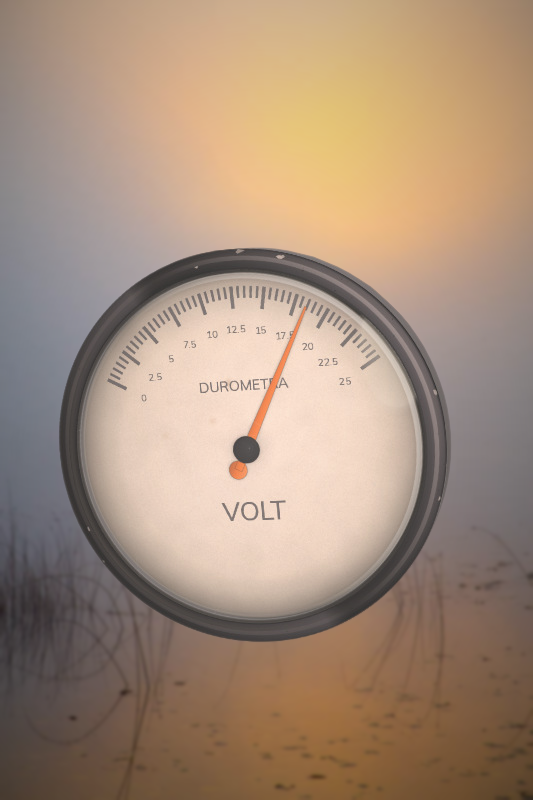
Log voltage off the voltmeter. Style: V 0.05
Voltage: V 18.5
